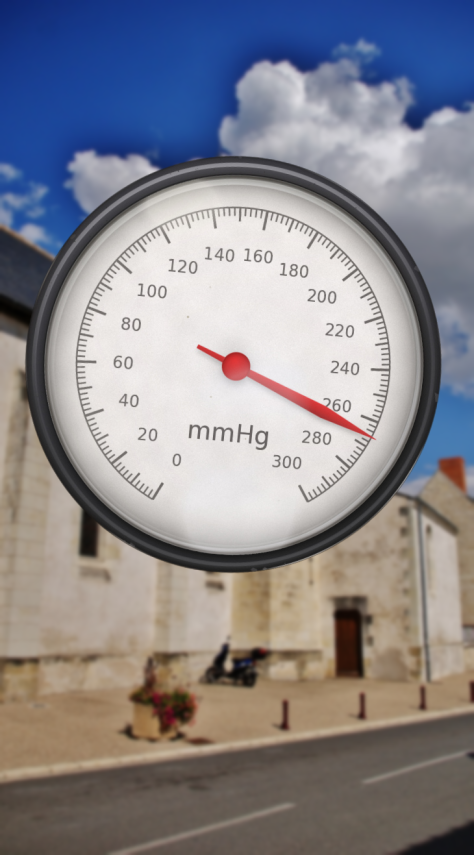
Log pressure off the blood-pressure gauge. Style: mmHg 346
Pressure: mmHg 266
